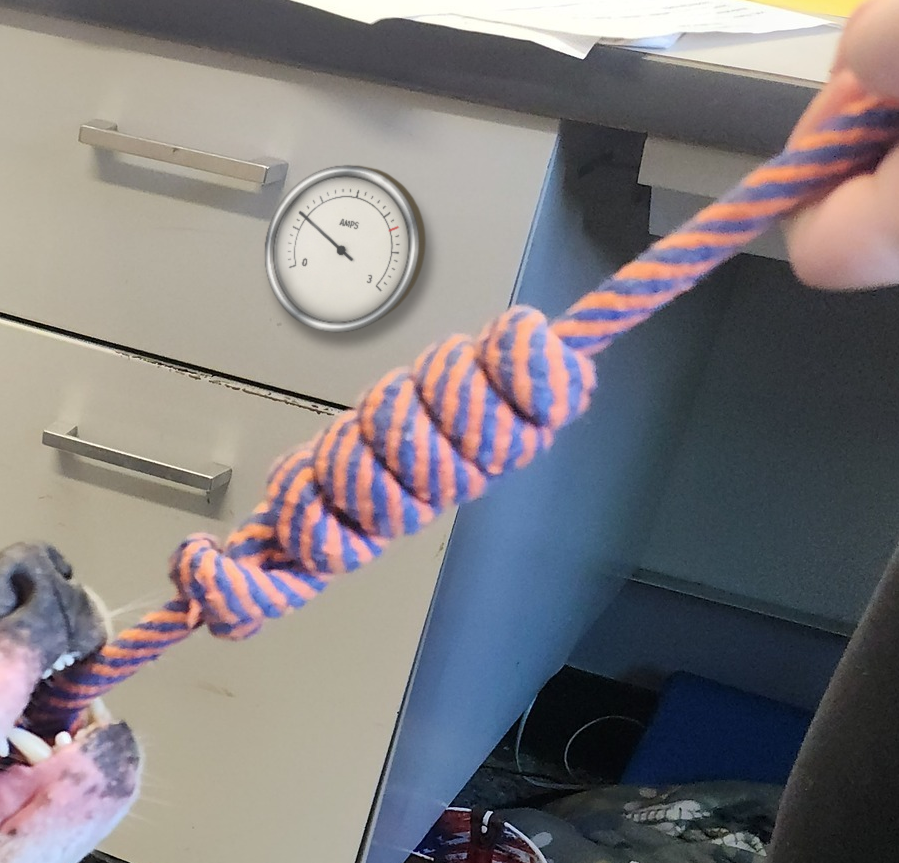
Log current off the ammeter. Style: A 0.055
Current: A 0.7
